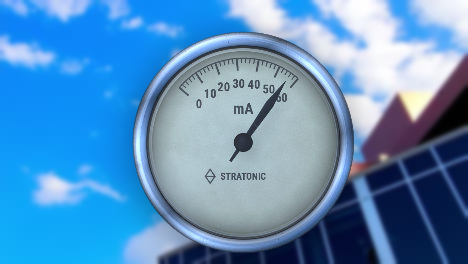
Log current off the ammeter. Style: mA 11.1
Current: mA 56
